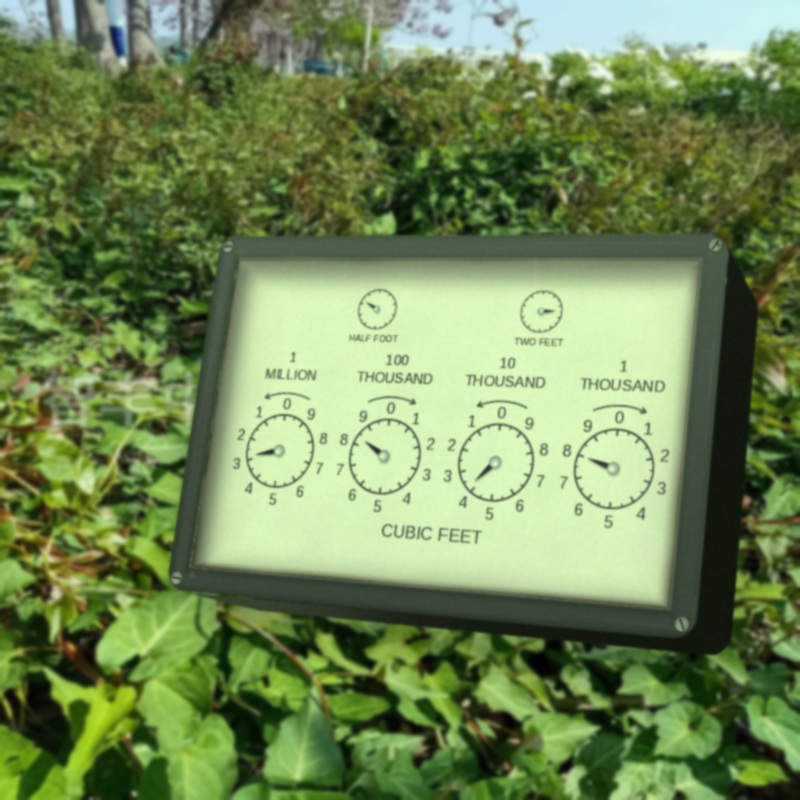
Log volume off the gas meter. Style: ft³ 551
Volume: ft³ 283800
